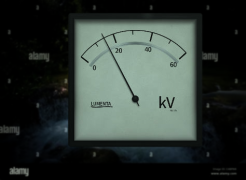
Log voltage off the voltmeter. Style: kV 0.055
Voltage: kV 15
